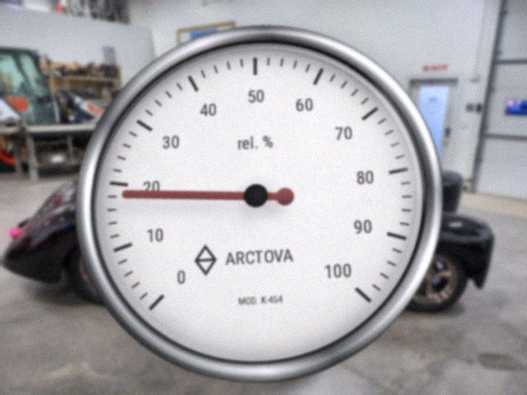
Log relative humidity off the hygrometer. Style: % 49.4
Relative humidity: % 18
